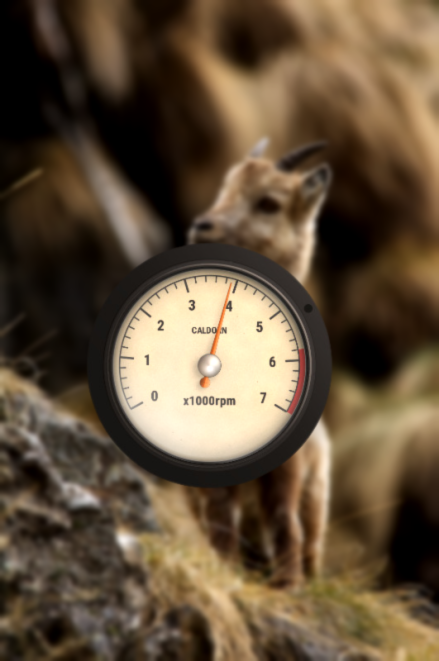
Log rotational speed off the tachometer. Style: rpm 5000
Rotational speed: rpm 3900
